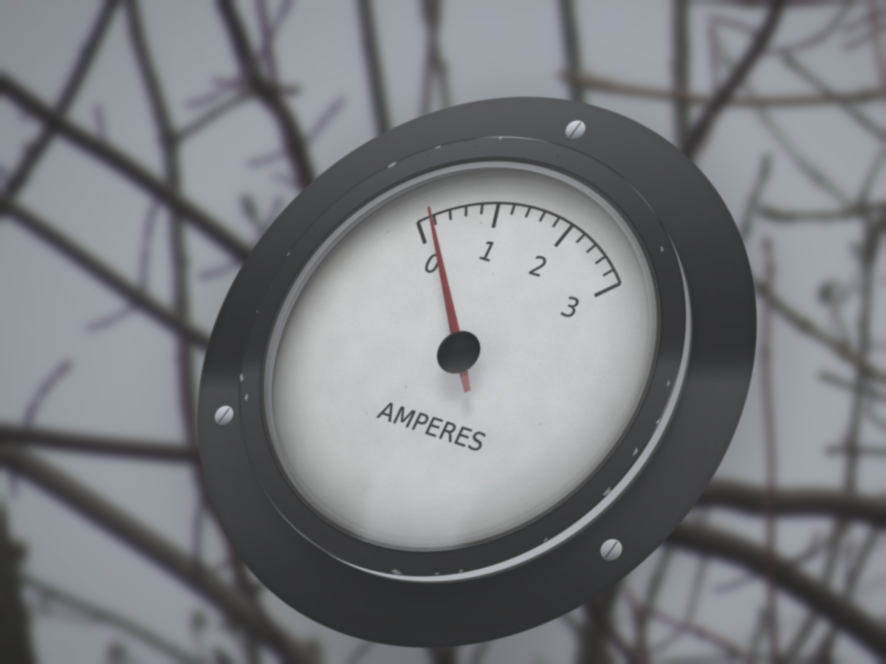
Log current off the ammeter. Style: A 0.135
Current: A 0.2
